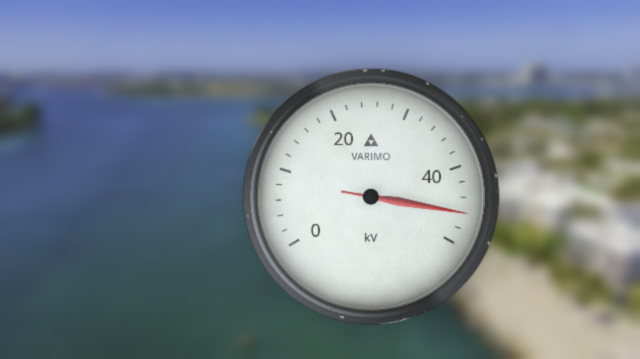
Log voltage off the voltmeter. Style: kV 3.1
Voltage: kV 46
